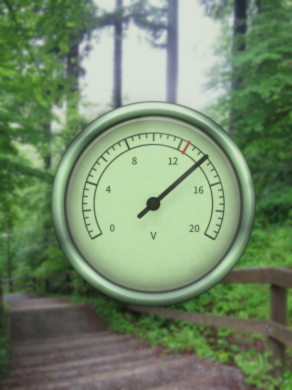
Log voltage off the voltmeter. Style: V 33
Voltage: V 14
